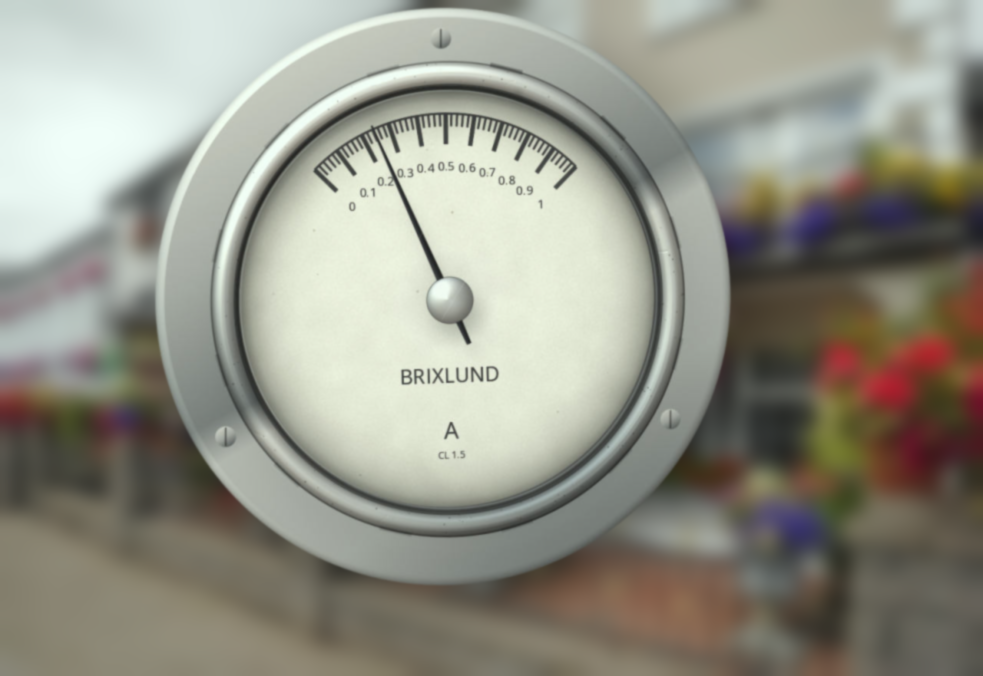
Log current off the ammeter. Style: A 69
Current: A 0.24
